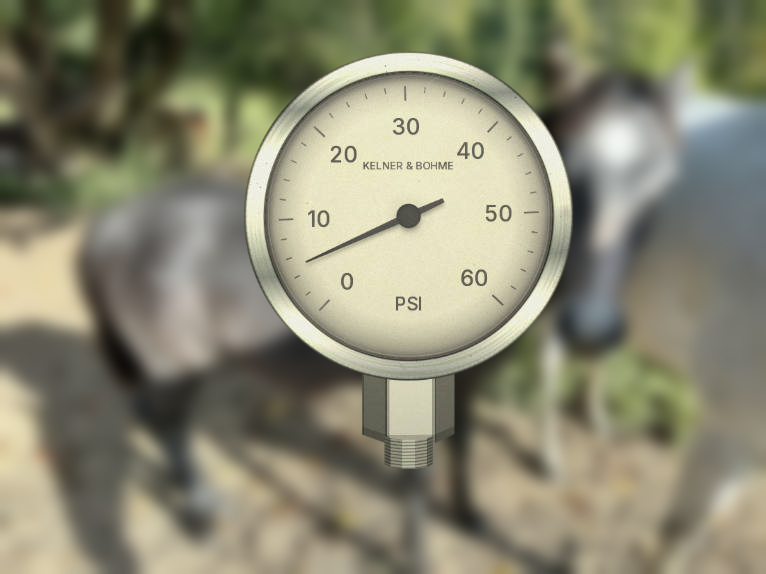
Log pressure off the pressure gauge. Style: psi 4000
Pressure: psi 5
